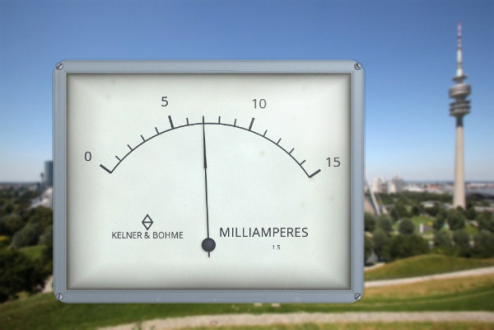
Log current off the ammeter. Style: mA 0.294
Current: mA 7
